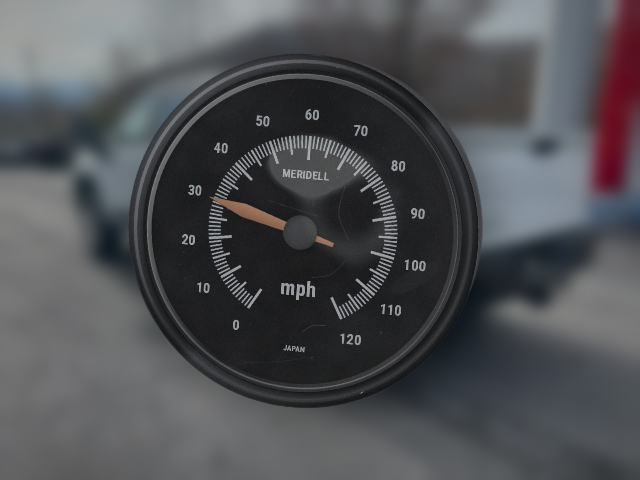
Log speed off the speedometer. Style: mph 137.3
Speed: mph 30
